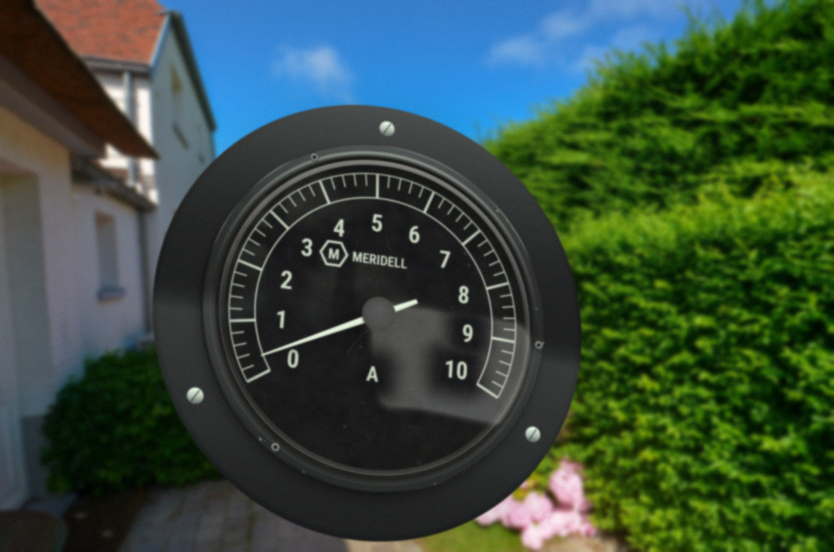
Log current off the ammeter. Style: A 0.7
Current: A 0.3
